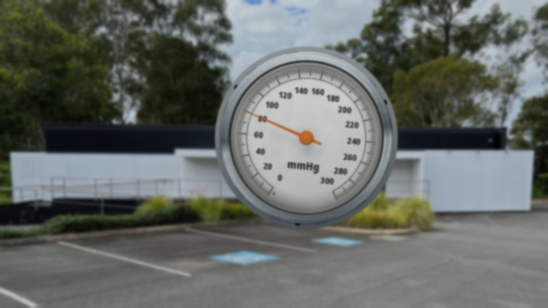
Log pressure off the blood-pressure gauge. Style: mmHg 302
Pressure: mmHg 80
